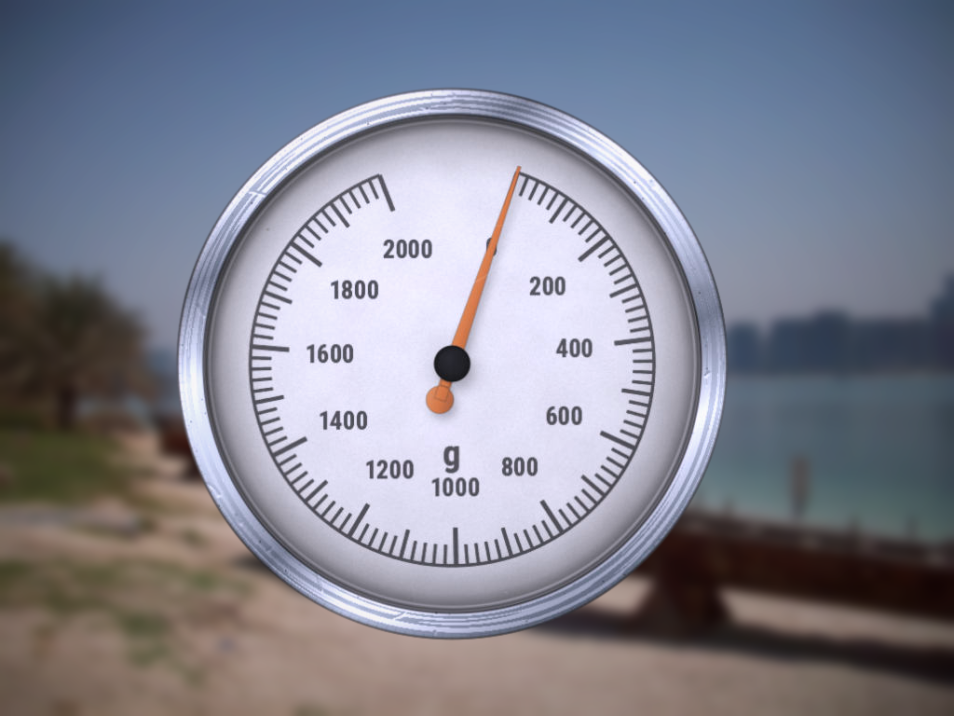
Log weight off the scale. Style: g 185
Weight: g 0
